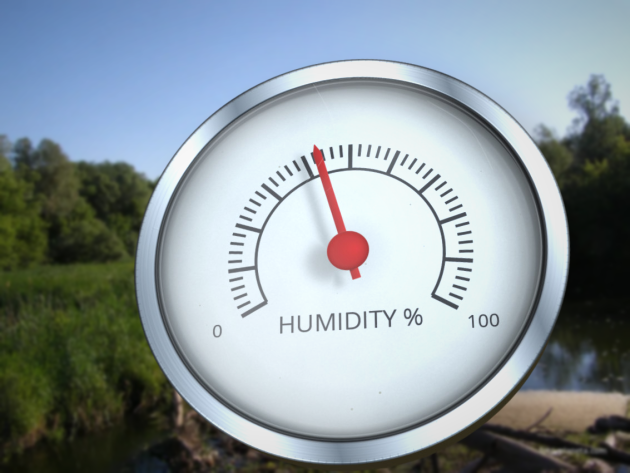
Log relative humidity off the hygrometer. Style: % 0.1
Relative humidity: % 43
